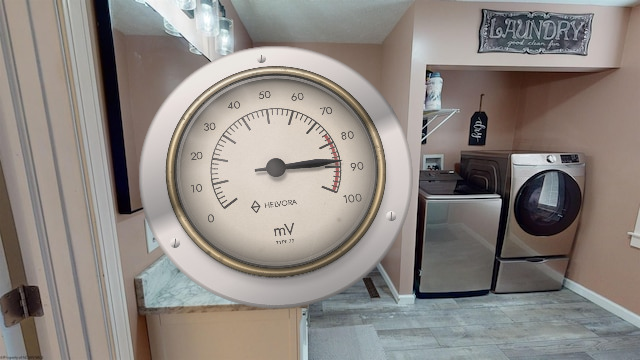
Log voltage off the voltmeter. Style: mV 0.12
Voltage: mV 88
